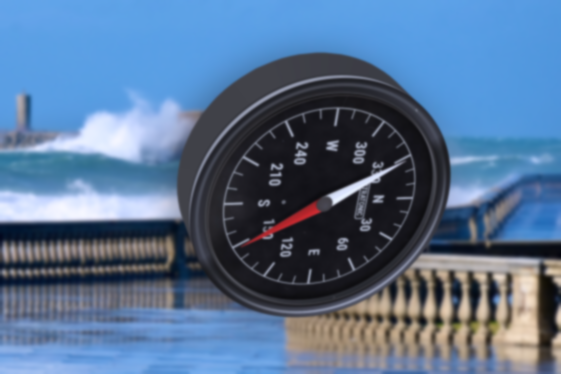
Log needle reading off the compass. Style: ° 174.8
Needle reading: ° 150
